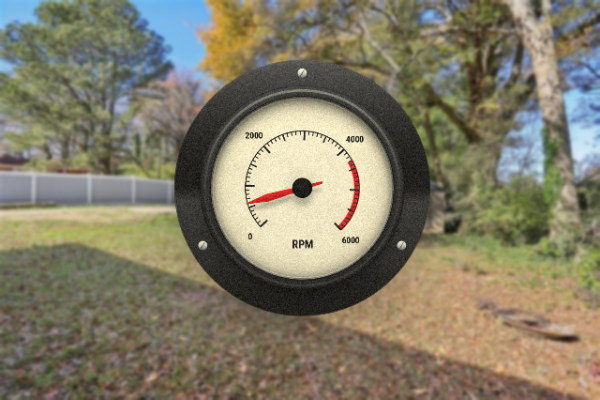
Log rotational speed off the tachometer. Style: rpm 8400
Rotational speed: rpm 600
